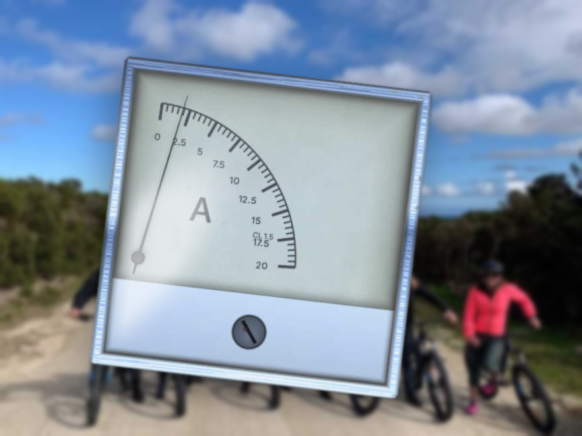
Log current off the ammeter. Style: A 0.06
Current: A 2
